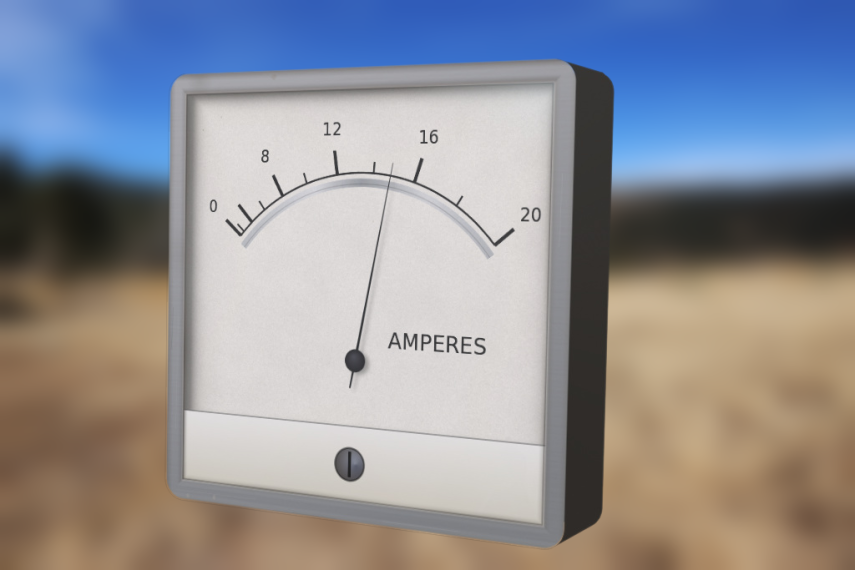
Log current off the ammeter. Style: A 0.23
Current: A 15
